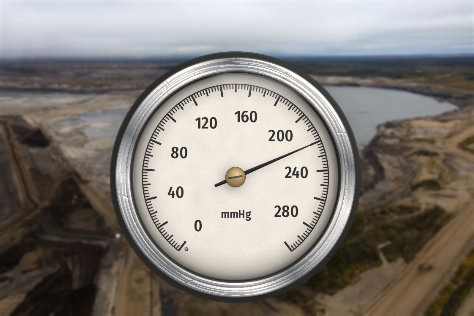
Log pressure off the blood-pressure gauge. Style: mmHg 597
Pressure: mmHg 220
